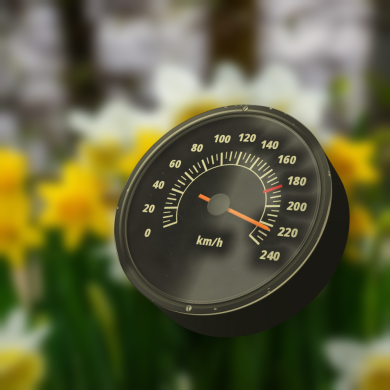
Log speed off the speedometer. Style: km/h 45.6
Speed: km/h 225
